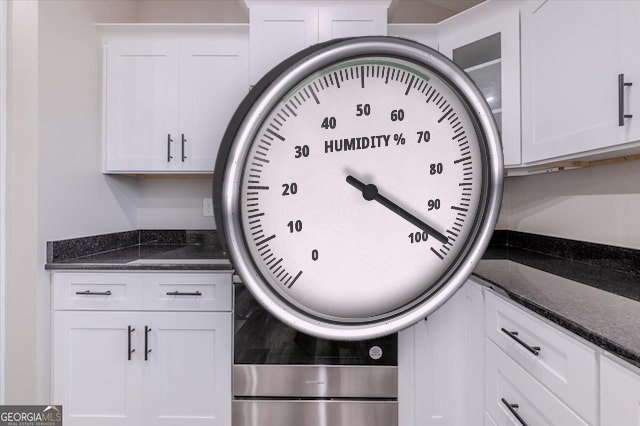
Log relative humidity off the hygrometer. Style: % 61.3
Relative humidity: % 97
